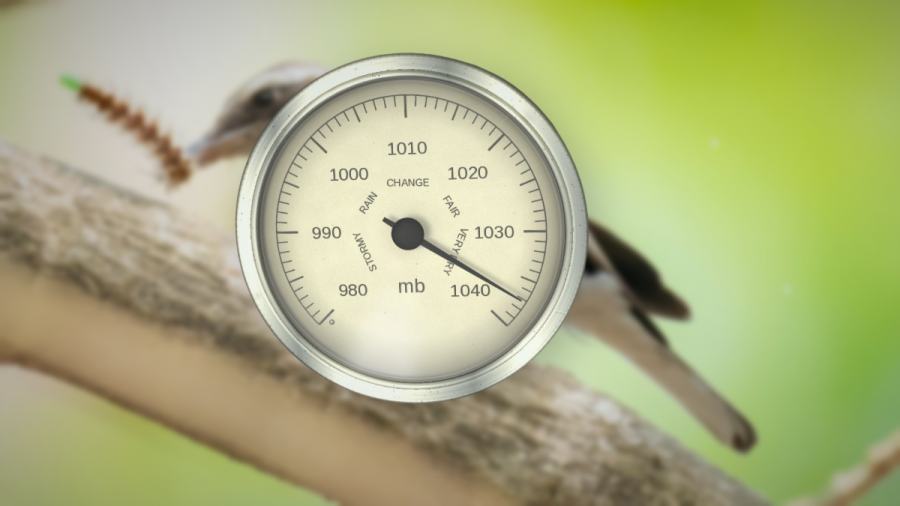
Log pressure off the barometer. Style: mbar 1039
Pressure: mbar 1037
